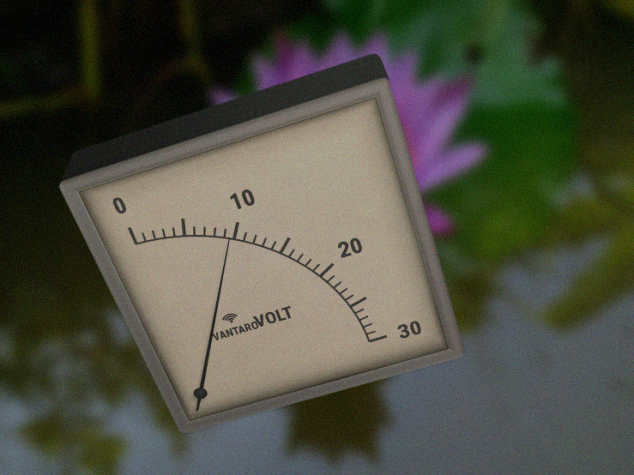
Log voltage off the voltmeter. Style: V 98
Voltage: V 9.5
